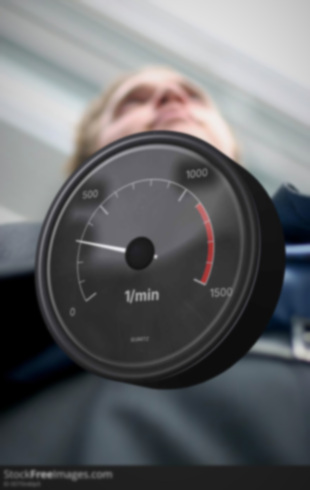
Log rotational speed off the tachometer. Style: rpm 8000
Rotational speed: rpm 300
